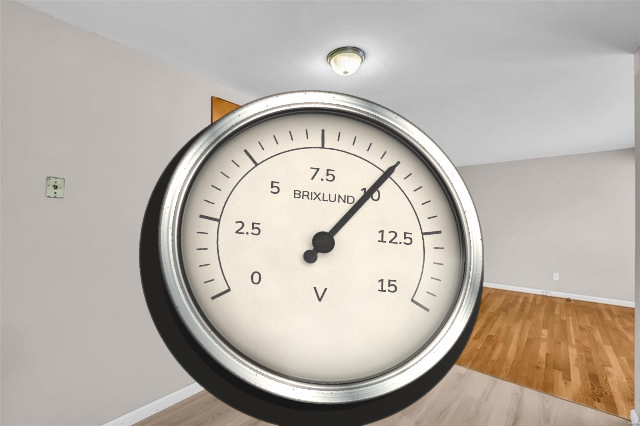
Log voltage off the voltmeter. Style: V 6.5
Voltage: V 10
